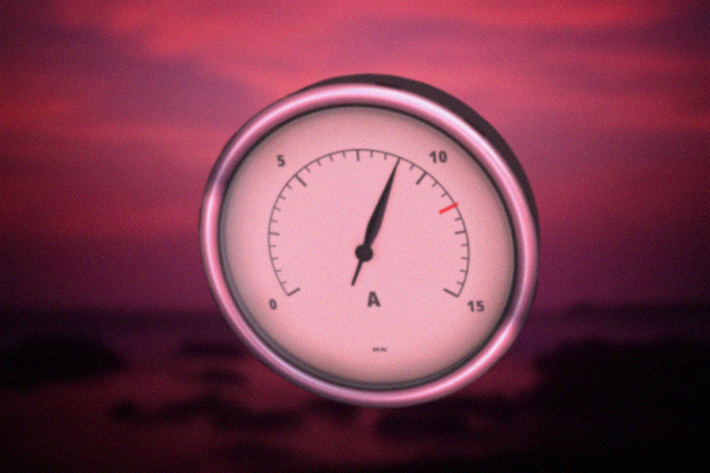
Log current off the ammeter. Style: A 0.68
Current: A 9
